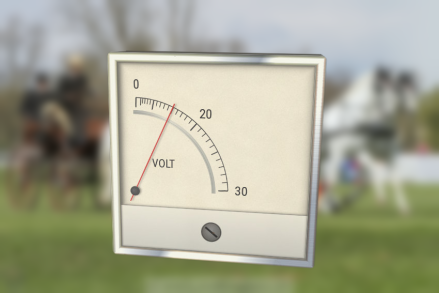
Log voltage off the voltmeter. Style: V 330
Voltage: V 15
